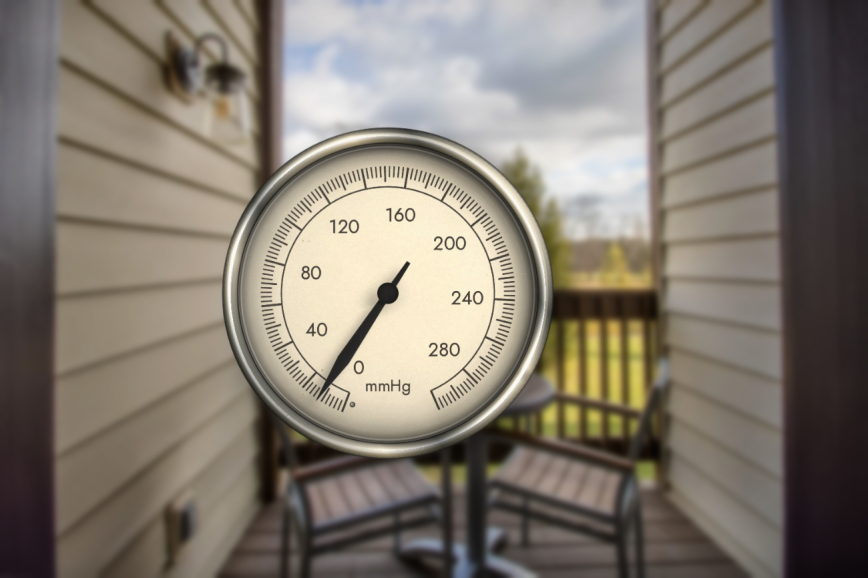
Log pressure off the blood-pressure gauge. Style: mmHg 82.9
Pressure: mmHg 12
